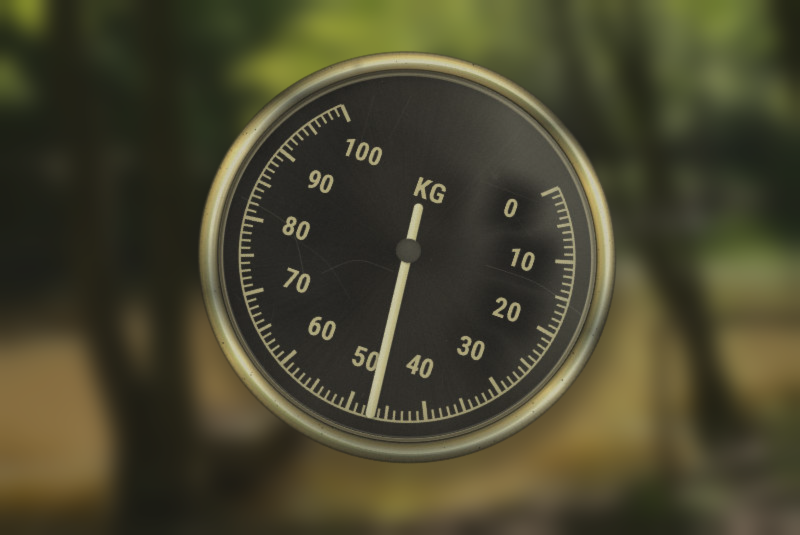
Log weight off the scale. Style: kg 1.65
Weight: kg 47
